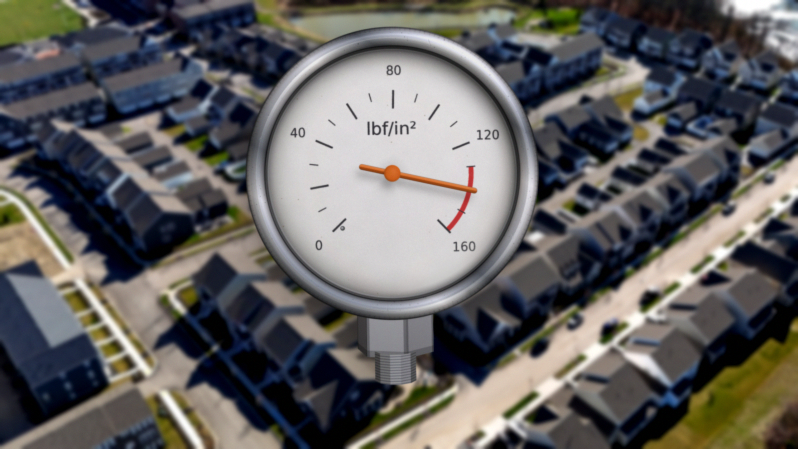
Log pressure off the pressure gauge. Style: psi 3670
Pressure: psi 140
